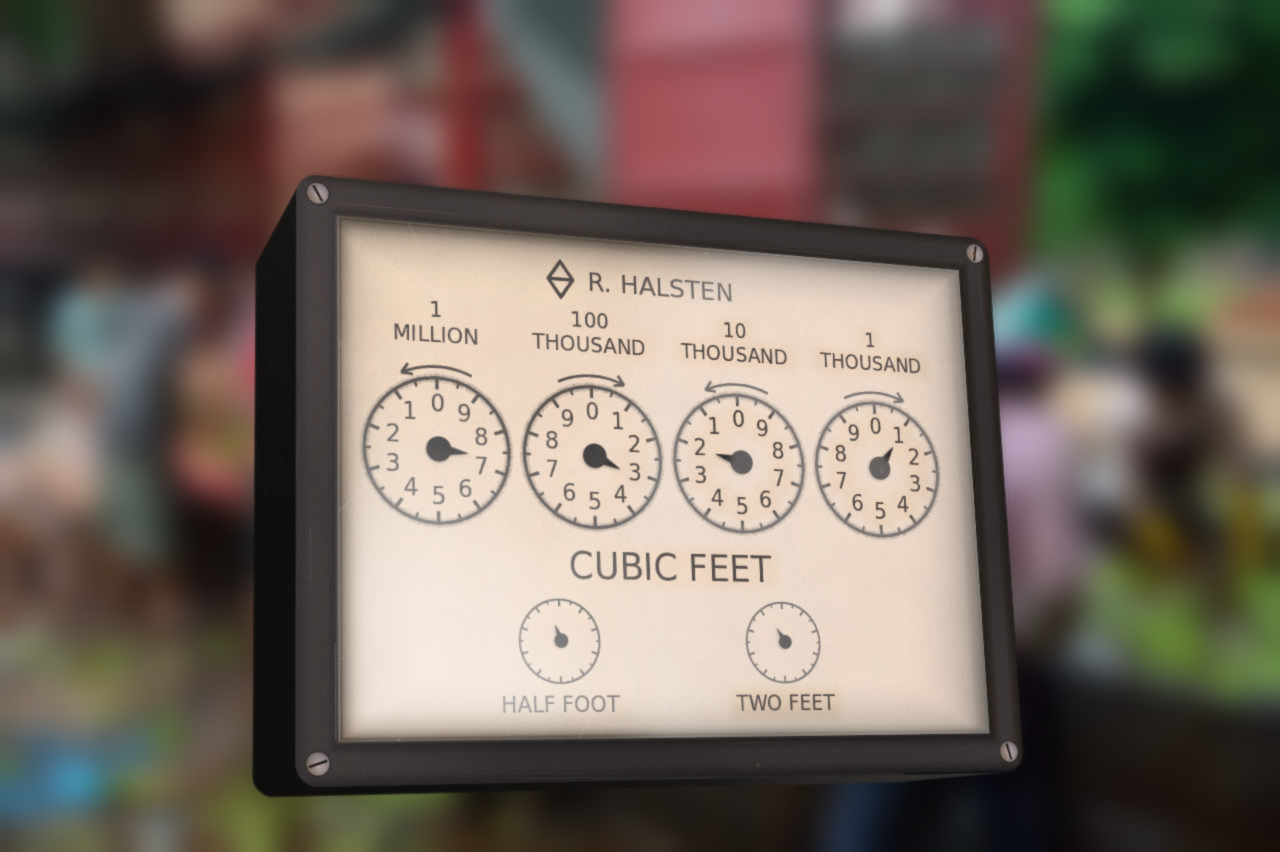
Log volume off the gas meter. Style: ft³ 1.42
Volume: ft³ 732100
